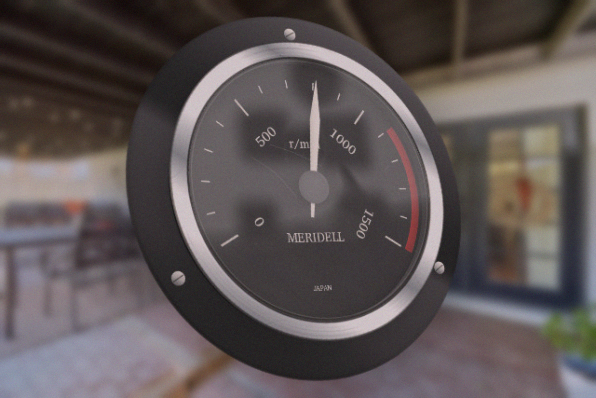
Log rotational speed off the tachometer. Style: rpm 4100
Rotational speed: rpm 800
